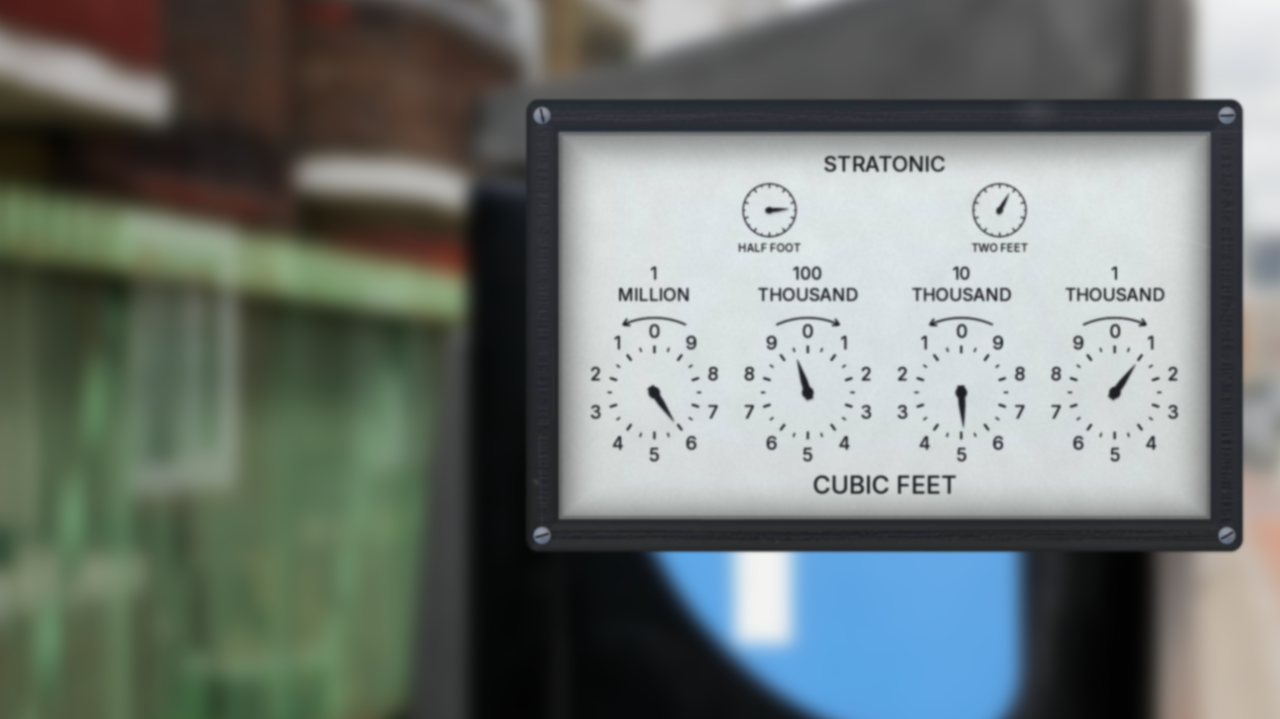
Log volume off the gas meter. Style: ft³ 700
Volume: ft³ 595100
